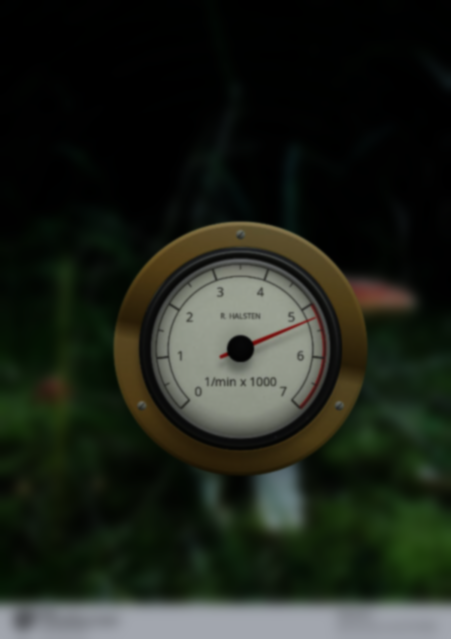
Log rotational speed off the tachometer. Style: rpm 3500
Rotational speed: rpm 5250
